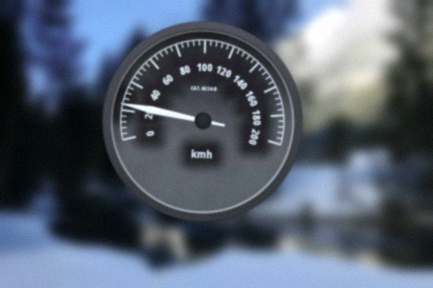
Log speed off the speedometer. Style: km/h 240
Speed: km/h 24
